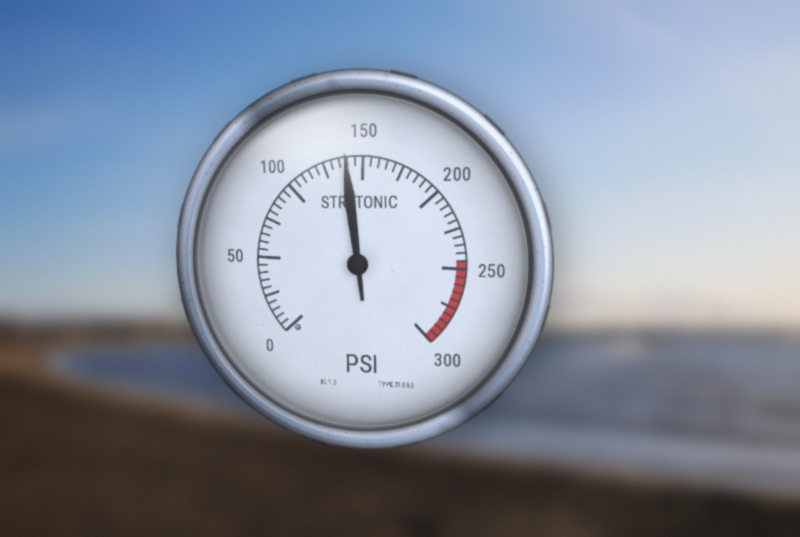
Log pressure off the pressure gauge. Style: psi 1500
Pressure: psi 140
